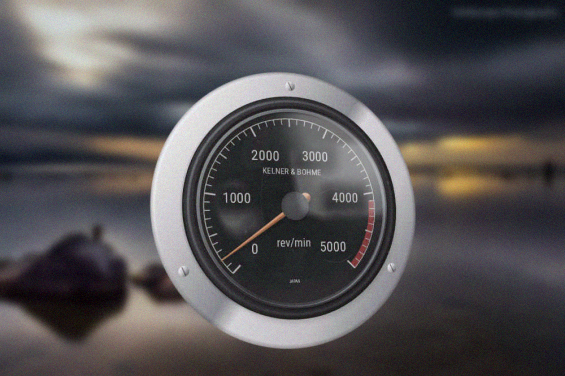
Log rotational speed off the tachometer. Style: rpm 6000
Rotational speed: rpm 200
